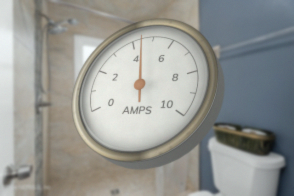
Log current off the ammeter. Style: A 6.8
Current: A 4.5
